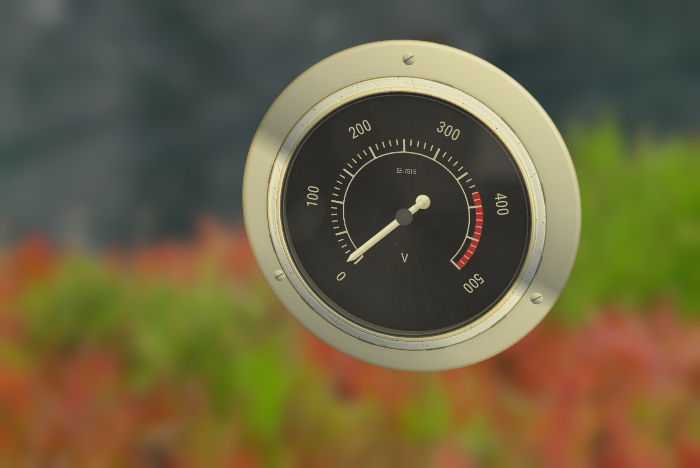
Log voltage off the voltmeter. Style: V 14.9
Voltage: V 10
